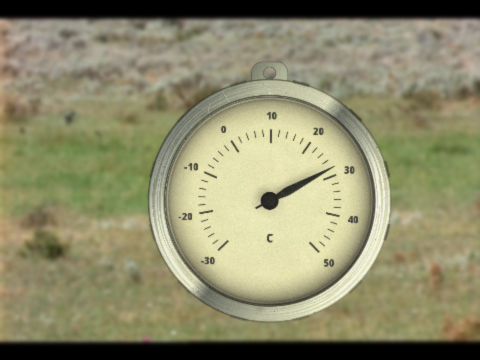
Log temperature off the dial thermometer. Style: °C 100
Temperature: °C 28
